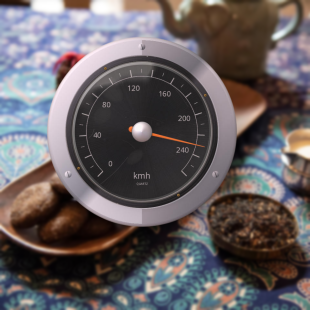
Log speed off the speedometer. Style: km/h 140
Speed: km/h 230
